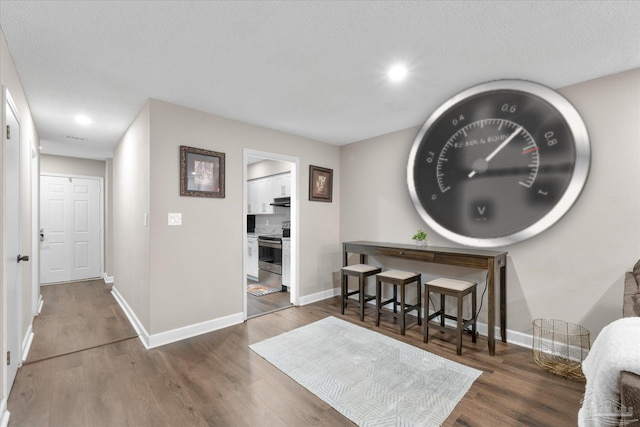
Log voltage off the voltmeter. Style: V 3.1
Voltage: V 0.7
